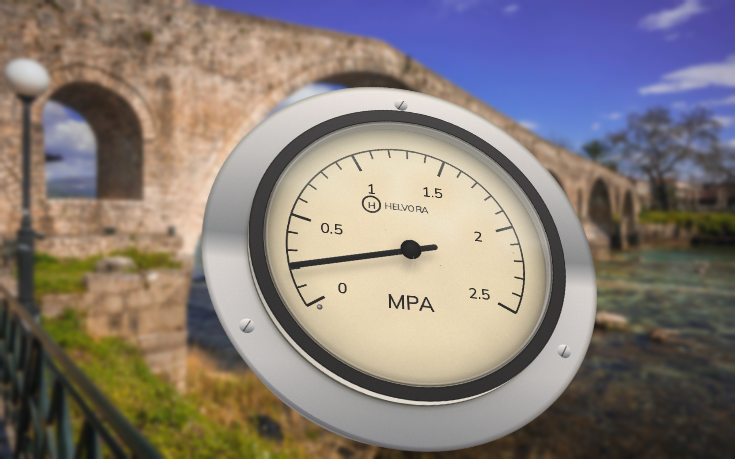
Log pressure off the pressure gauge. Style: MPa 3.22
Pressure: MPa 0.2
